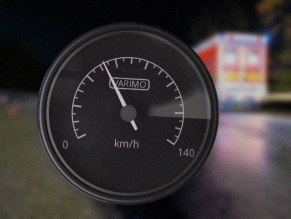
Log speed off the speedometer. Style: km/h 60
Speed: km/h 52.5
